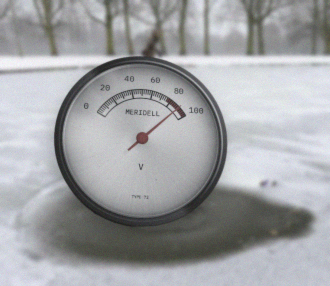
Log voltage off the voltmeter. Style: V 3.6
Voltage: V 90
